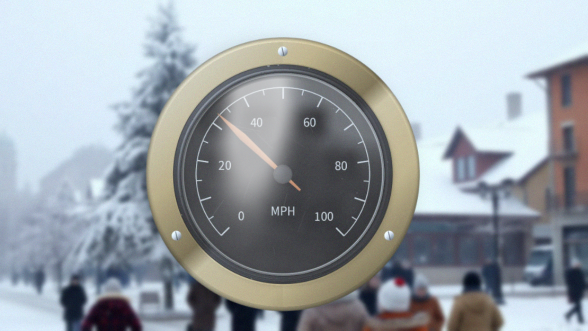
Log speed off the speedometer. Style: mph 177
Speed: mph 32.5
